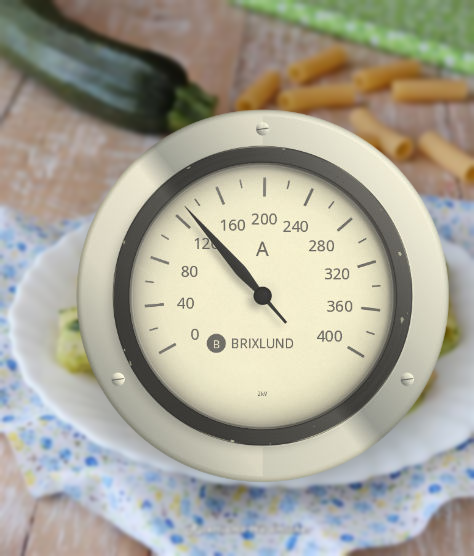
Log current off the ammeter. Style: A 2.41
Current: A 130
